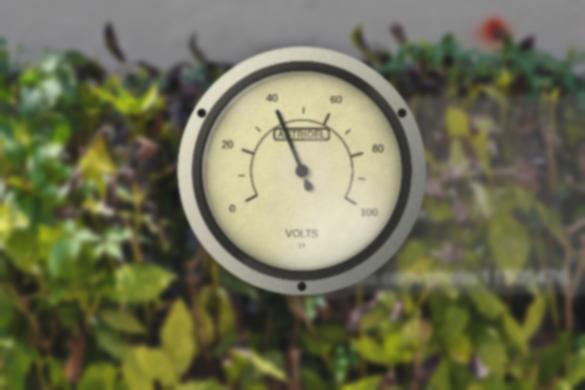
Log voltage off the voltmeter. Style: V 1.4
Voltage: V 40
